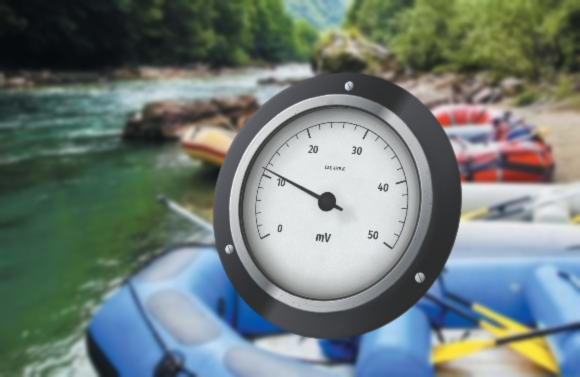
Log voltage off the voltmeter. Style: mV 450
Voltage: mV 11
